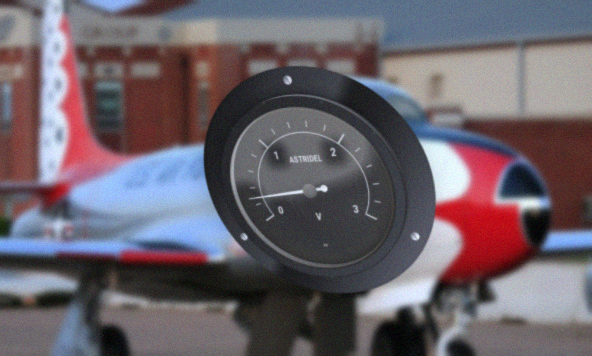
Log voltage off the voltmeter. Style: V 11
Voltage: V 0.3
